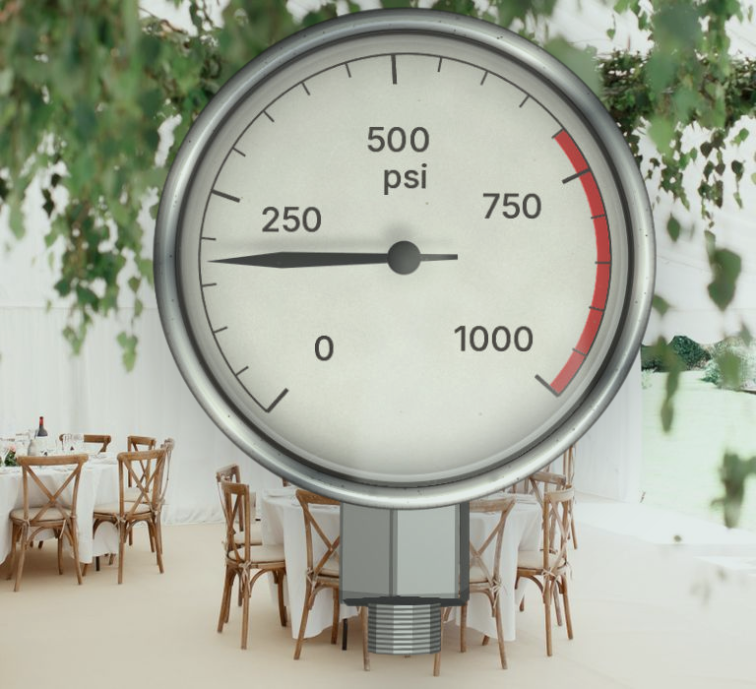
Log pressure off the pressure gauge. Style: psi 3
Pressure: psi 175
